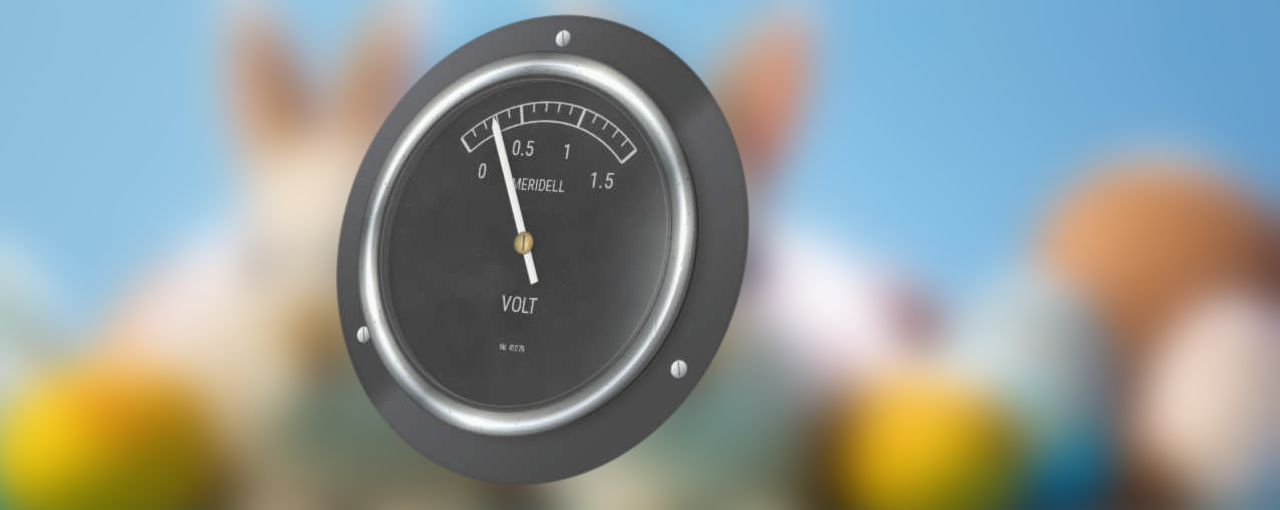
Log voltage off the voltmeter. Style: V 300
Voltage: V 0.3
